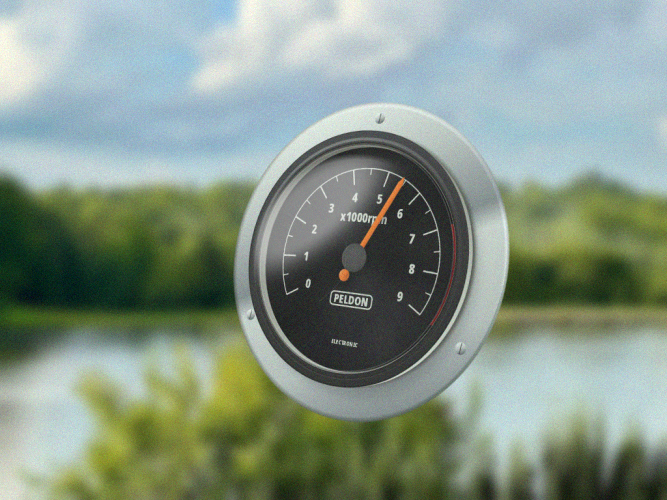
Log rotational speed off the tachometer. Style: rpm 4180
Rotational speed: rpm 5500
